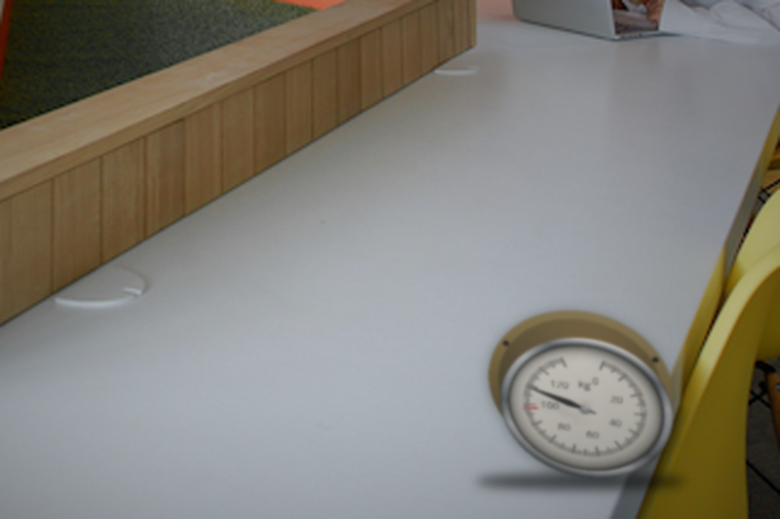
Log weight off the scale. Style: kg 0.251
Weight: kg 110
